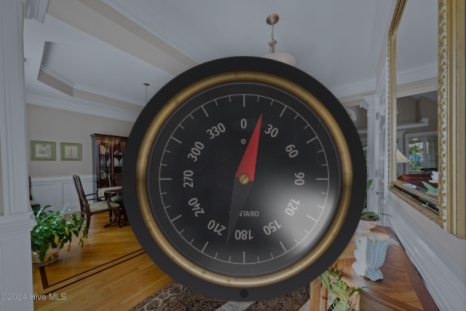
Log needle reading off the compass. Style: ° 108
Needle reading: ° 15
